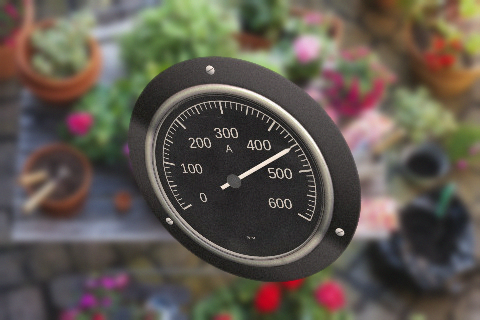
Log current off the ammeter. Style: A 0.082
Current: A 450
